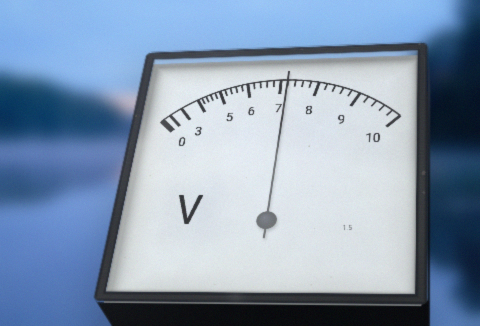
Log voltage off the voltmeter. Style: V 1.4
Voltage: V 7.2
